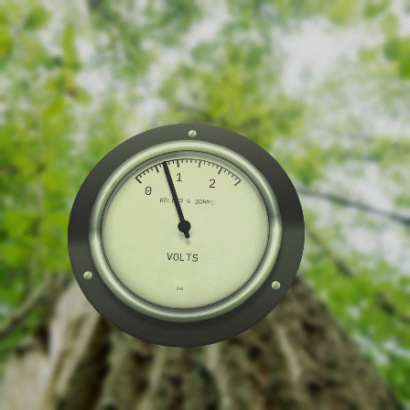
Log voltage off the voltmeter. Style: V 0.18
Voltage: V 0.7
